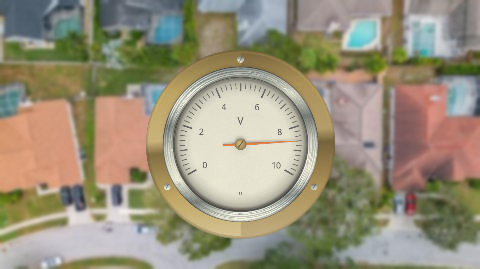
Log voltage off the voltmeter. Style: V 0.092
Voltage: V 8.6
